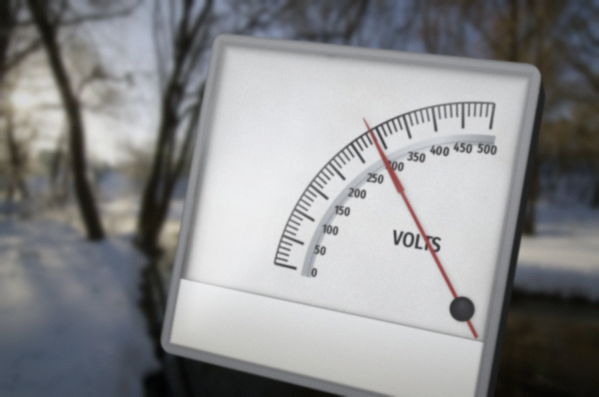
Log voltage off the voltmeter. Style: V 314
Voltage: V 290
